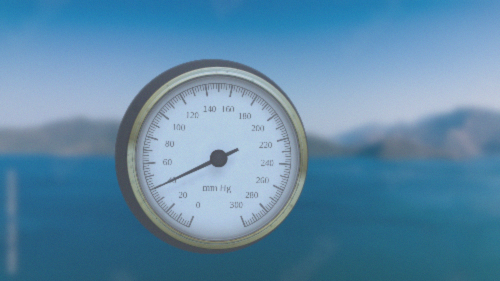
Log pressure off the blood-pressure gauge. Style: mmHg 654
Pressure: mmHg 40
